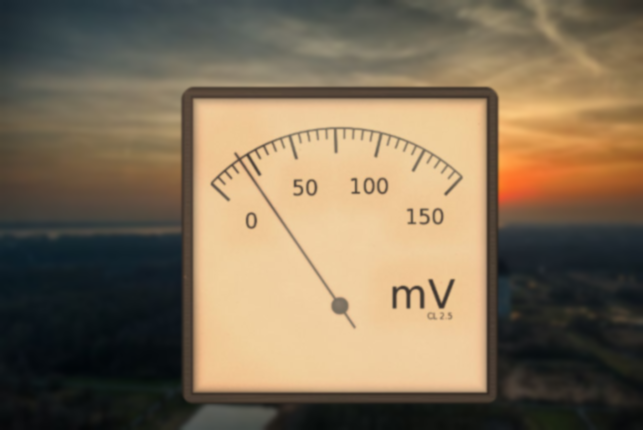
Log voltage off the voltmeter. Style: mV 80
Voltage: mV 20
